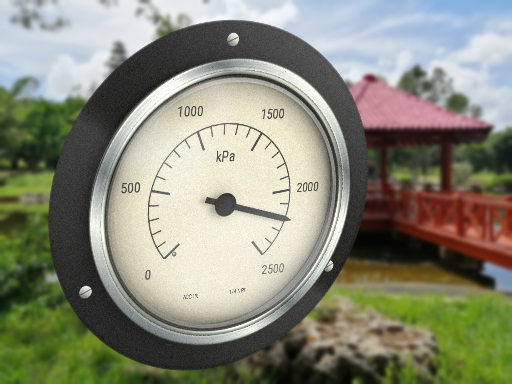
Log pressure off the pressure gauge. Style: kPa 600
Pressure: kPa 2200
